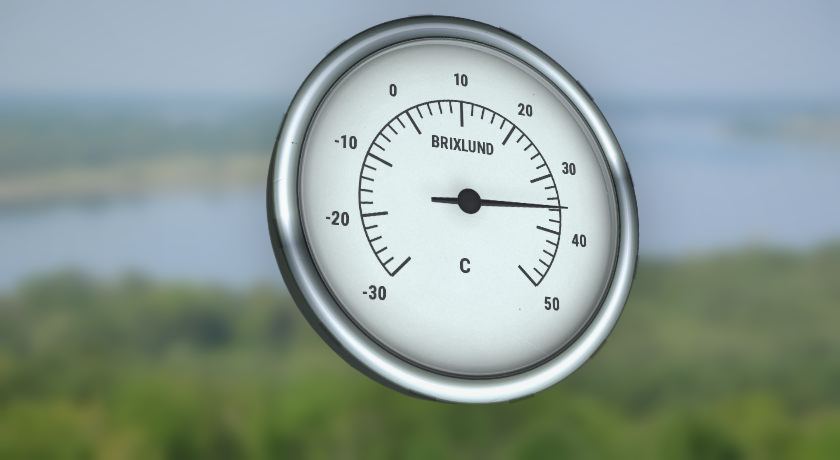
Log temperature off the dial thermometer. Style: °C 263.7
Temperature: °C 36
